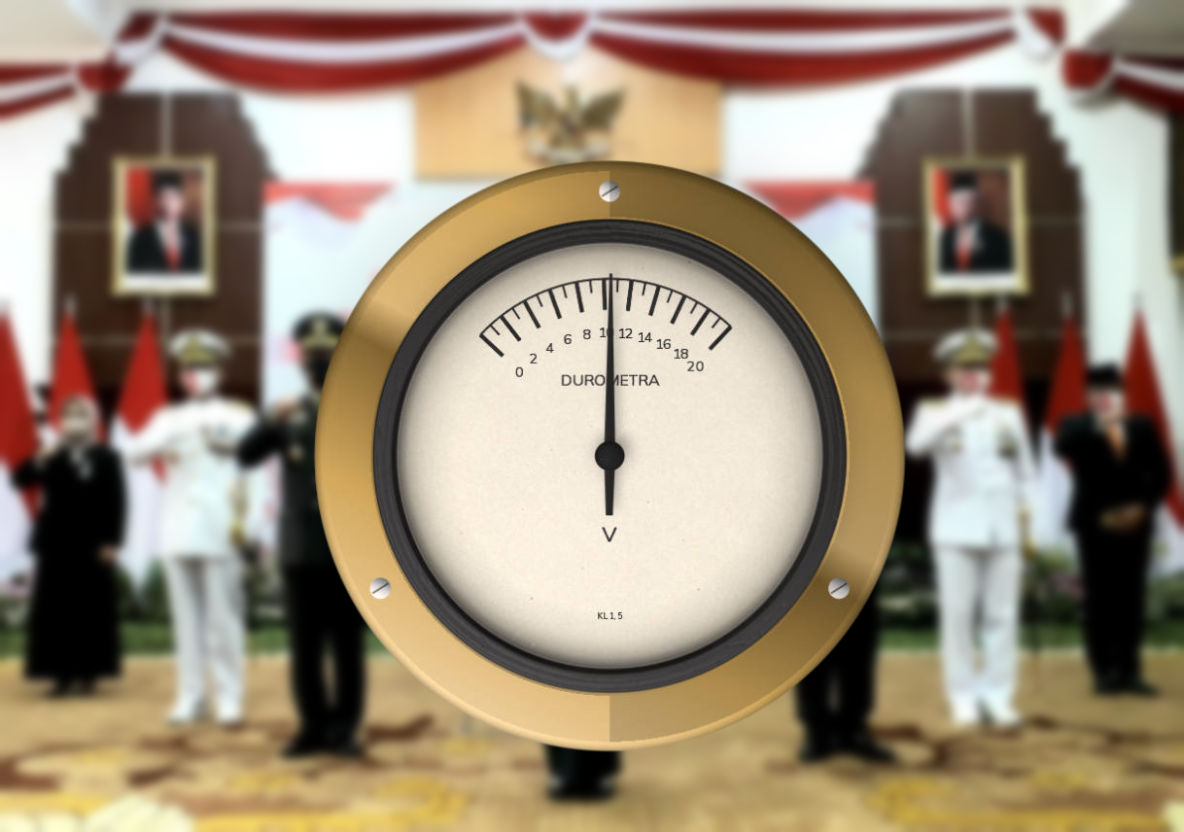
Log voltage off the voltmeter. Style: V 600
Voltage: V 10.5
